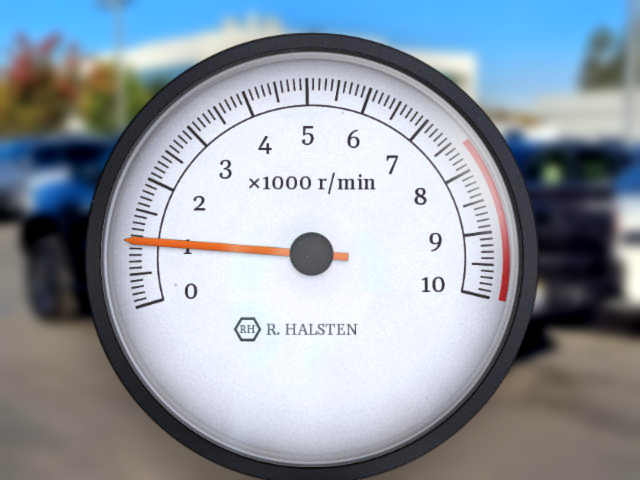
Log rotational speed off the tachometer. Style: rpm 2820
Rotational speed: rpm 1000
